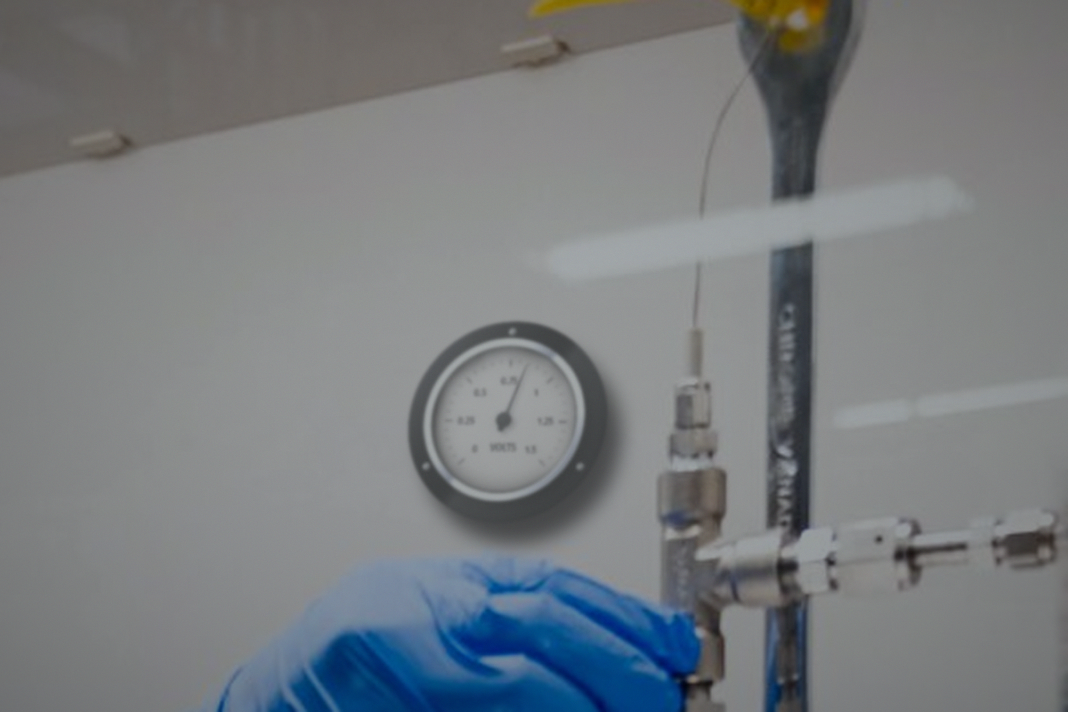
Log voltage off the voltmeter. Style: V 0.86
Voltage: V 0.85
